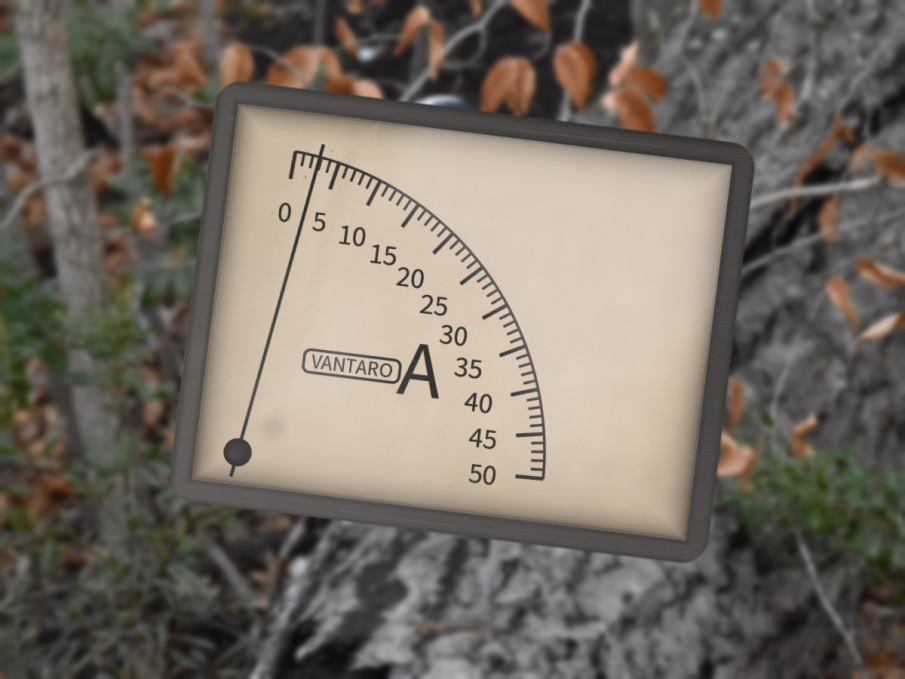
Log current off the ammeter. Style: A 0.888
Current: A 3
